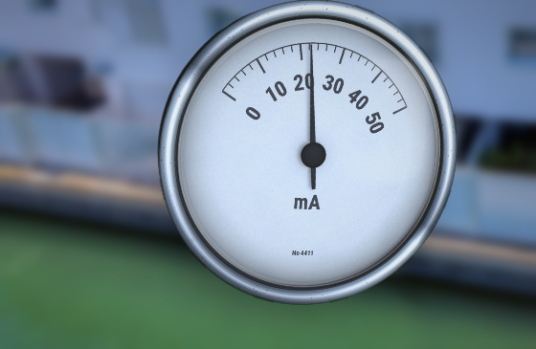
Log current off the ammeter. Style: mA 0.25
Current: mA 22
